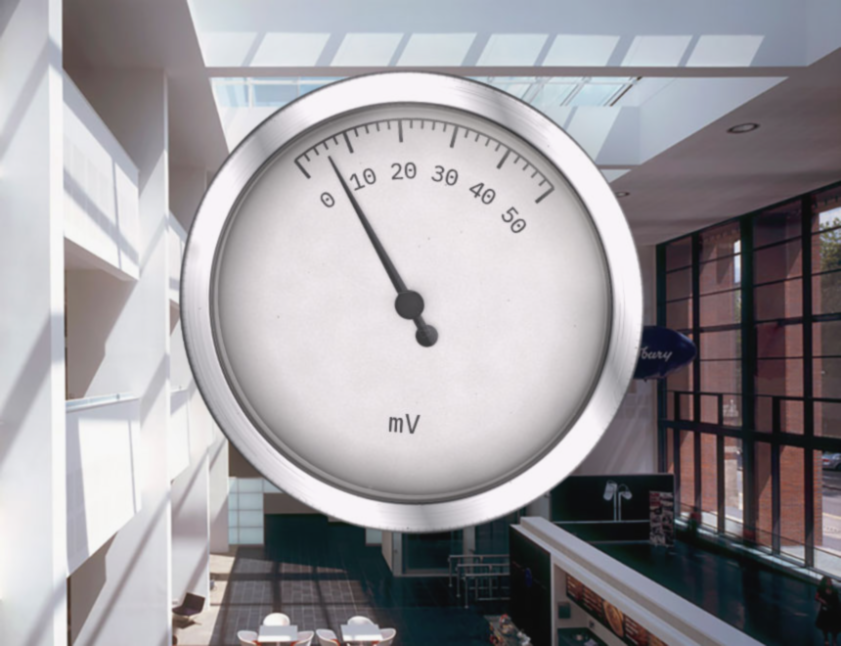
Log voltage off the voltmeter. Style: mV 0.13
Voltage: mV 6
